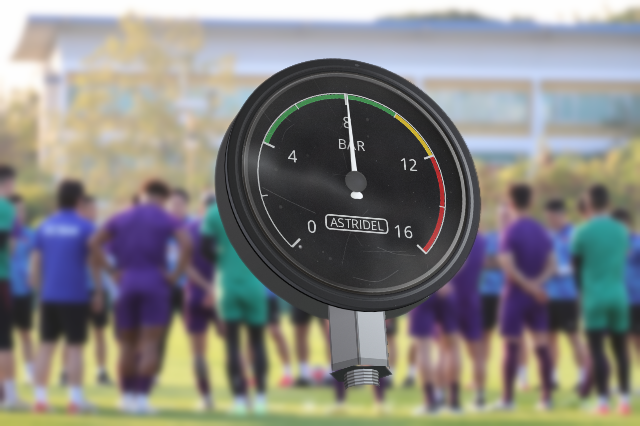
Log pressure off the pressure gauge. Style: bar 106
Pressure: bar 8
